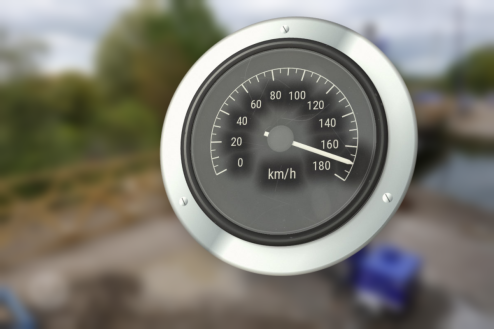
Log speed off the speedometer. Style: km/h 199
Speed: km/h 170
